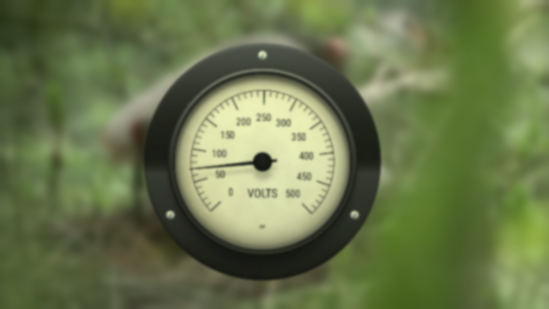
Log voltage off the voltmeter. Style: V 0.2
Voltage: V 70
